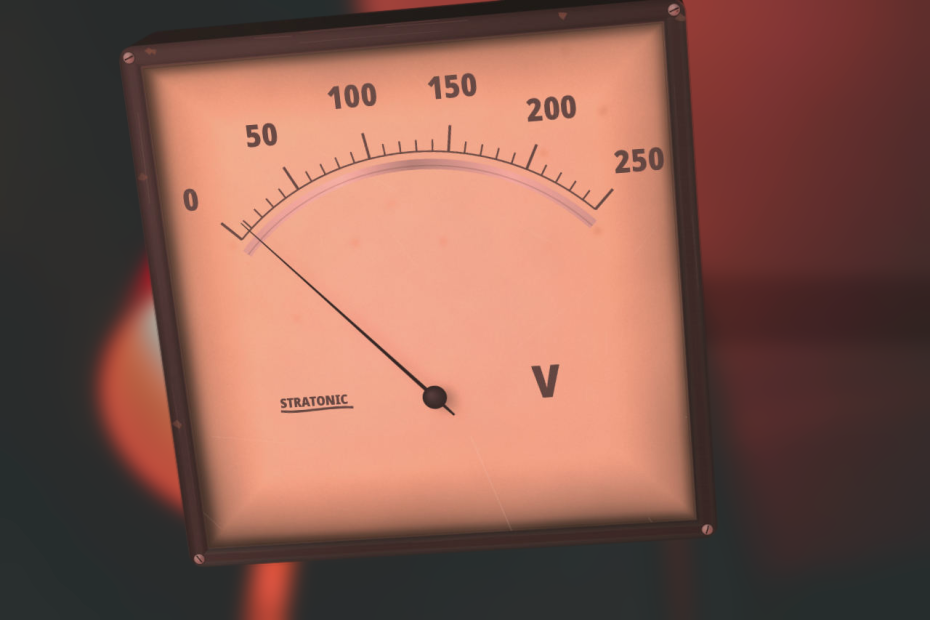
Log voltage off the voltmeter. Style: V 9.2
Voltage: V 10
